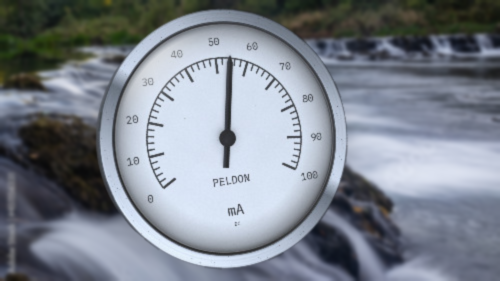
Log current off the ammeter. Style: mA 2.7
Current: mA 54
